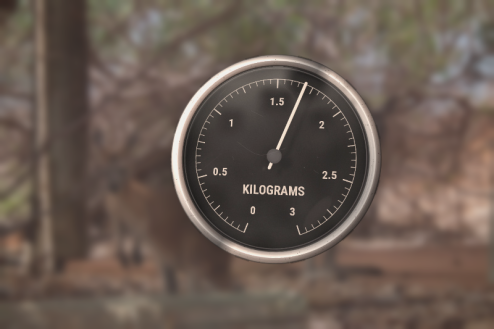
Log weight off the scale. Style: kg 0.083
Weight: kg 1.7
